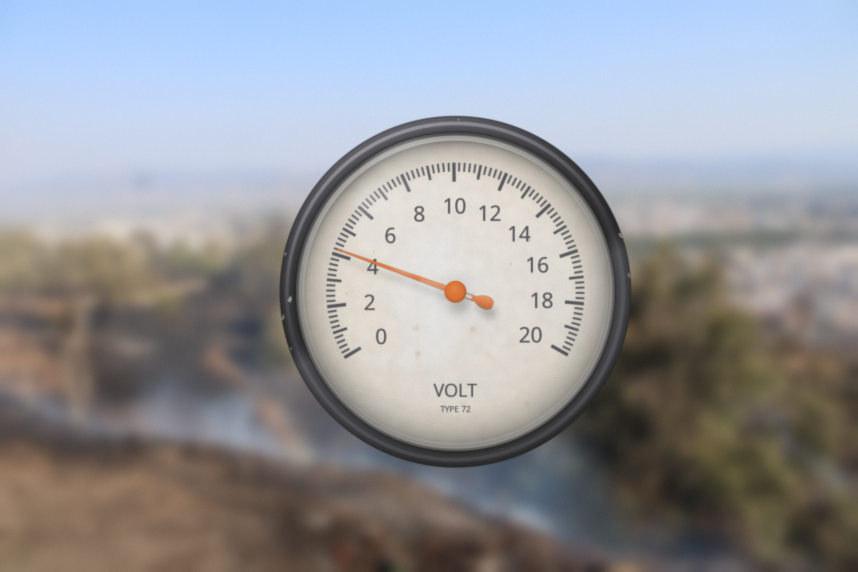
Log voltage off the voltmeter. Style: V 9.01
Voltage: V 4.2
